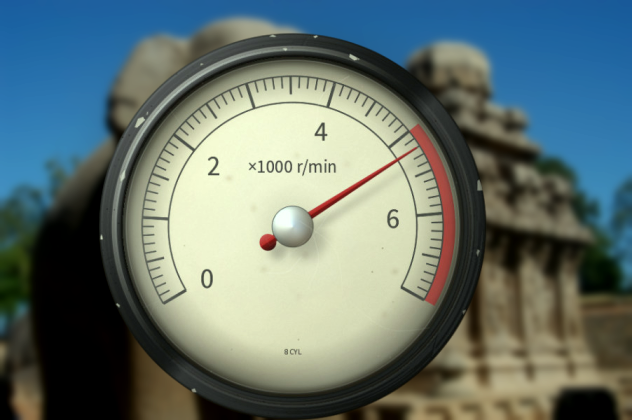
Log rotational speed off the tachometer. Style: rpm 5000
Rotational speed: rpm 5200
